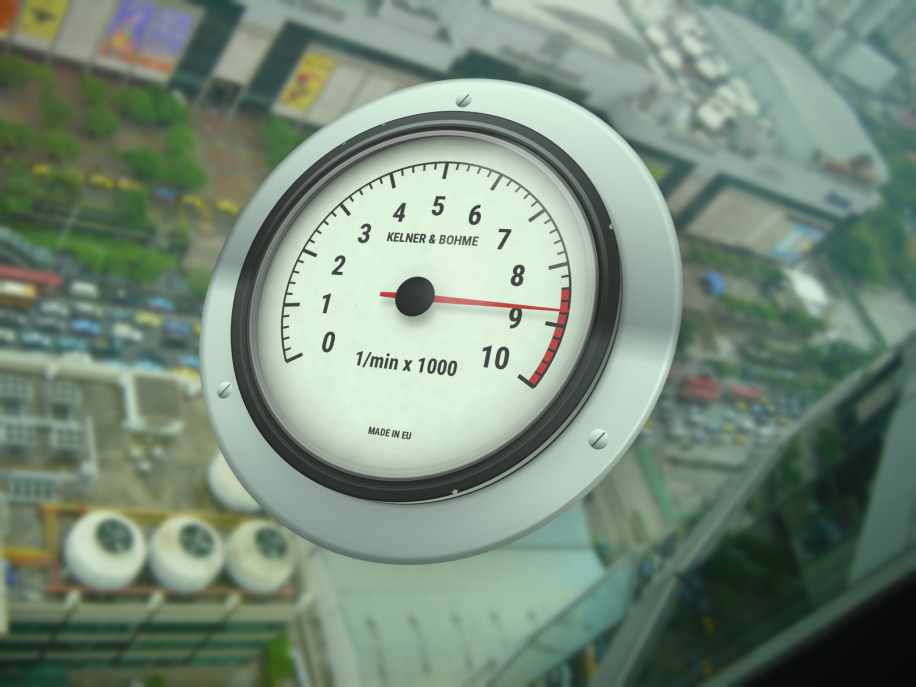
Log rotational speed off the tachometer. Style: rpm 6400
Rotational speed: rpm 8800
